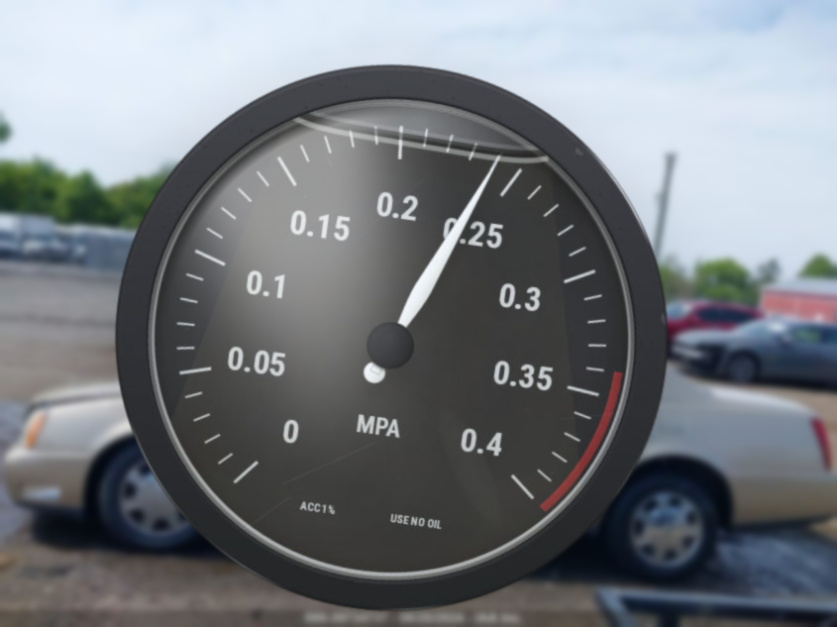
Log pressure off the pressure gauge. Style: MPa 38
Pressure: MPa 0.24
